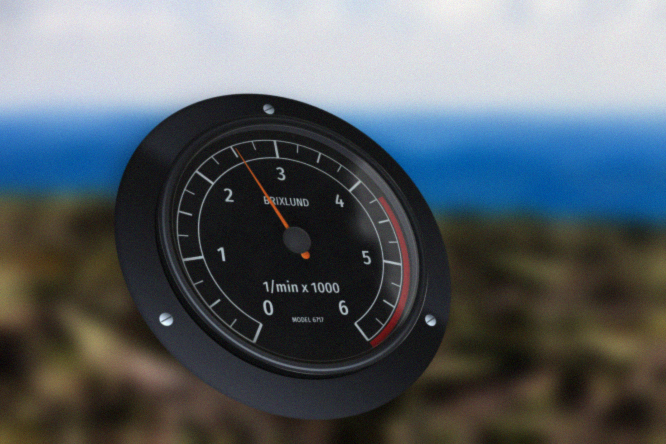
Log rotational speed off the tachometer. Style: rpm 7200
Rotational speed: rpm 2500
